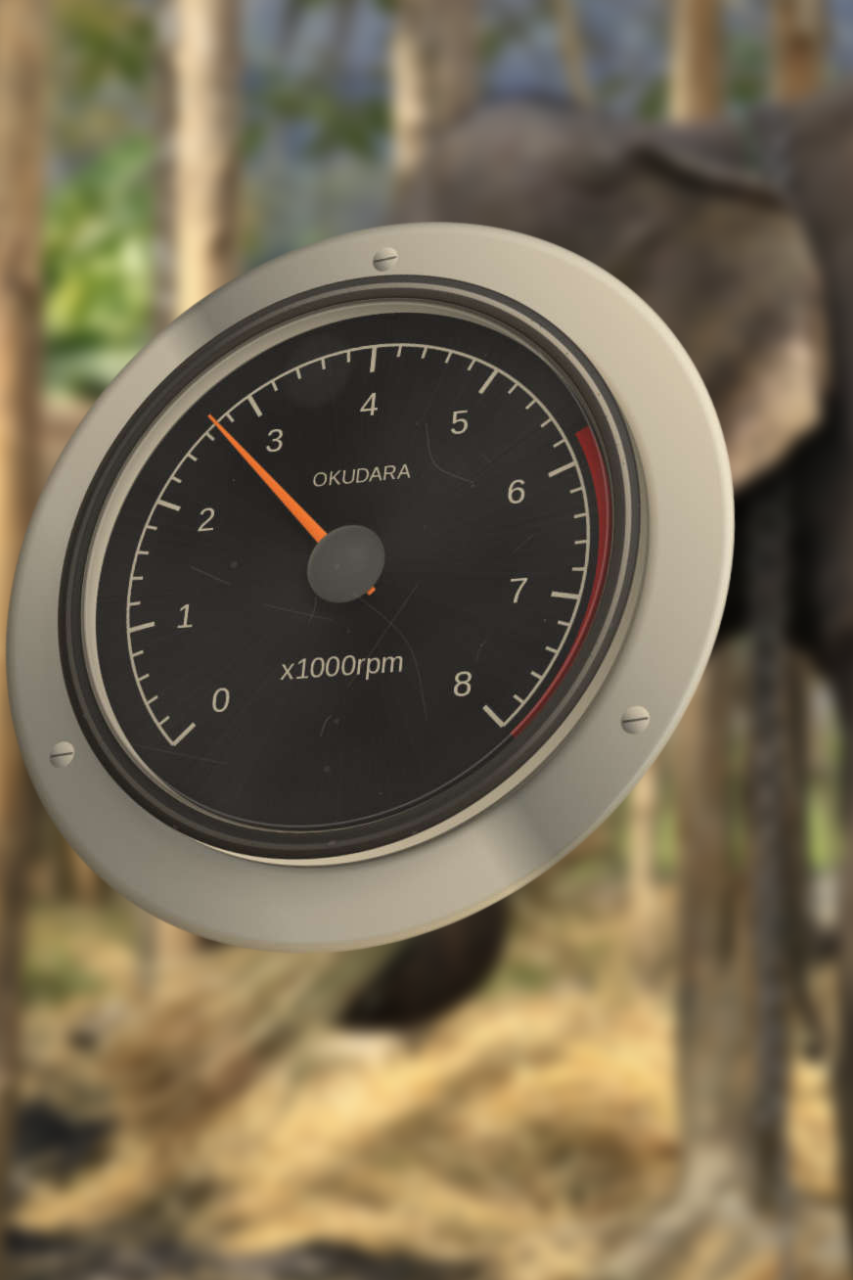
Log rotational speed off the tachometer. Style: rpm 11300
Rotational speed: rpm 2700
